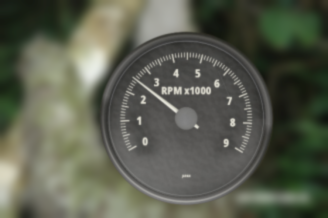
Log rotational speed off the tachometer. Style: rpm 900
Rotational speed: rpm 2500
